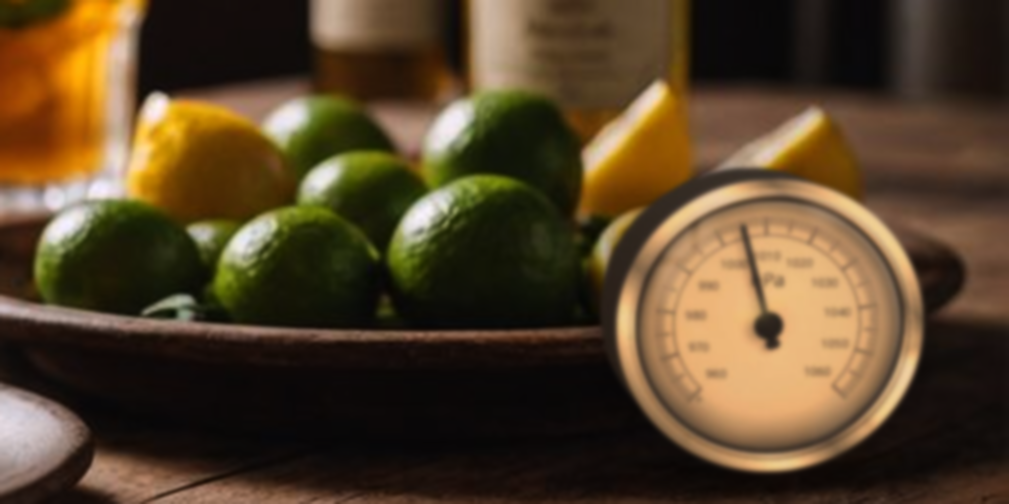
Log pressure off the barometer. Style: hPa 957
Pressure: hPa 1005
